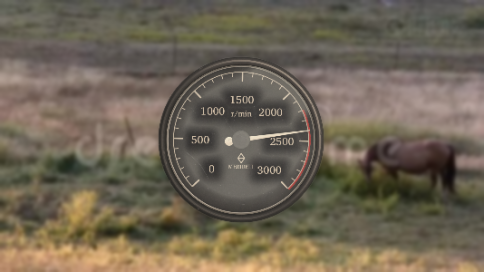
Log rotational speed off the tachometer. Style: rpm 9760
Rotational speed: rpm 2400
